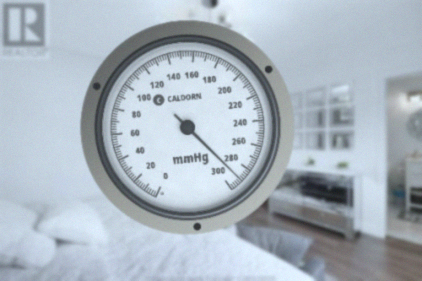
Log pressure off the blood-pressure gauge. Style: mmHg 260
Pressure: mmHg 290
